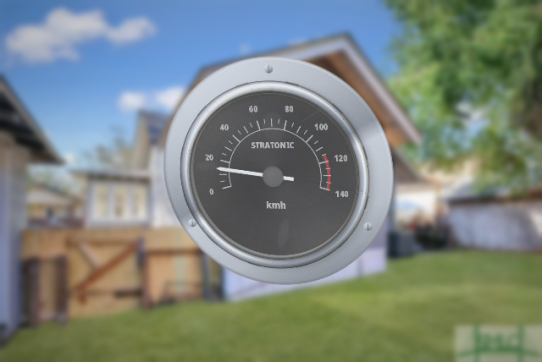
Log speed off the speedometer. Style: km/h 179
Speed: km/h 15
